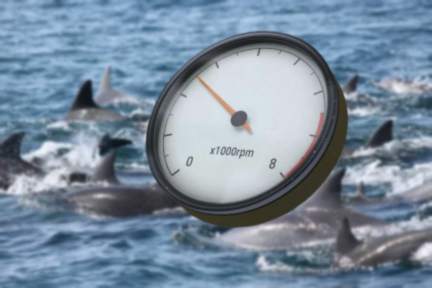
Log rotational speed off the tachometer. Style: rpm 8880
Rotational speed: rpm 2500
